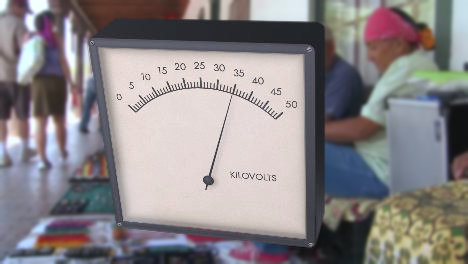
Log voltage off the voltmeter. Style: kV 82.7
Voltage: kV 35
